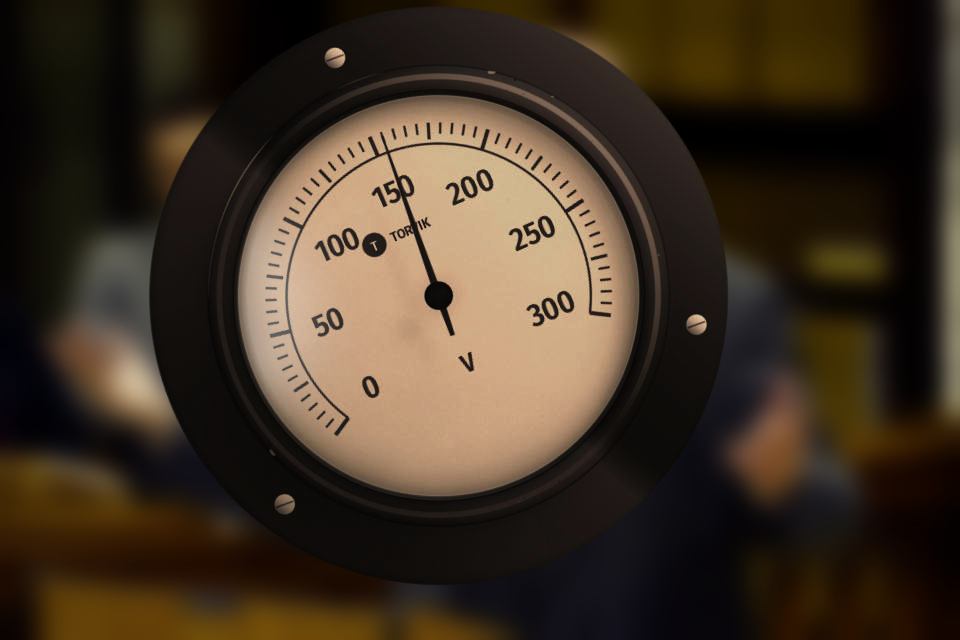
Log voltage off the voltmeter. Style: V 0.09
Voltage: V 155
